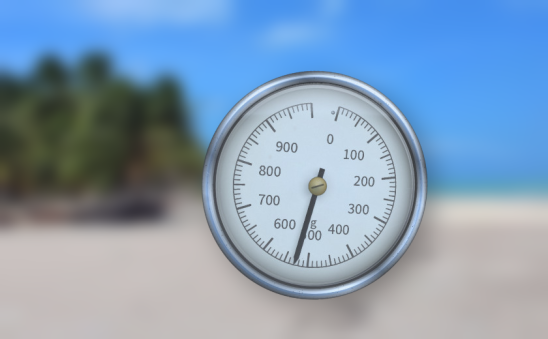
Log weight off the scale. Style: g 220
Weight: g 530
